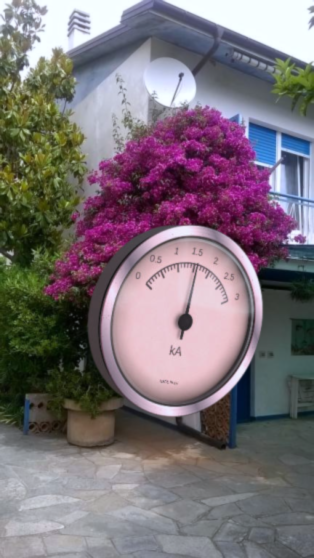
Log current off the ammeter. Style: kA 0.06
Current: kA 1.5
